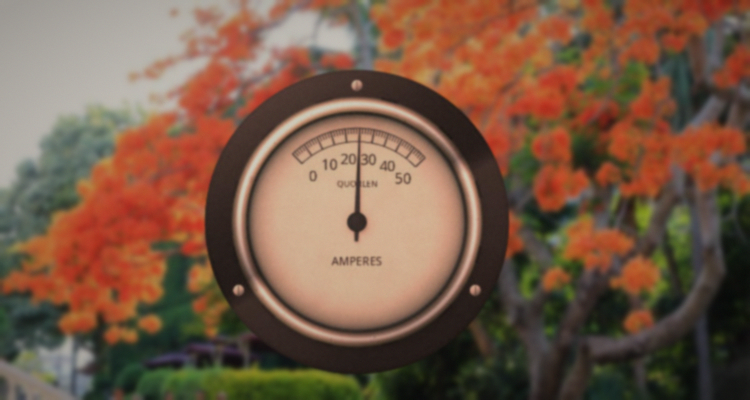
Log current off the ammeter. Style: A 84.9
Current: A 25
